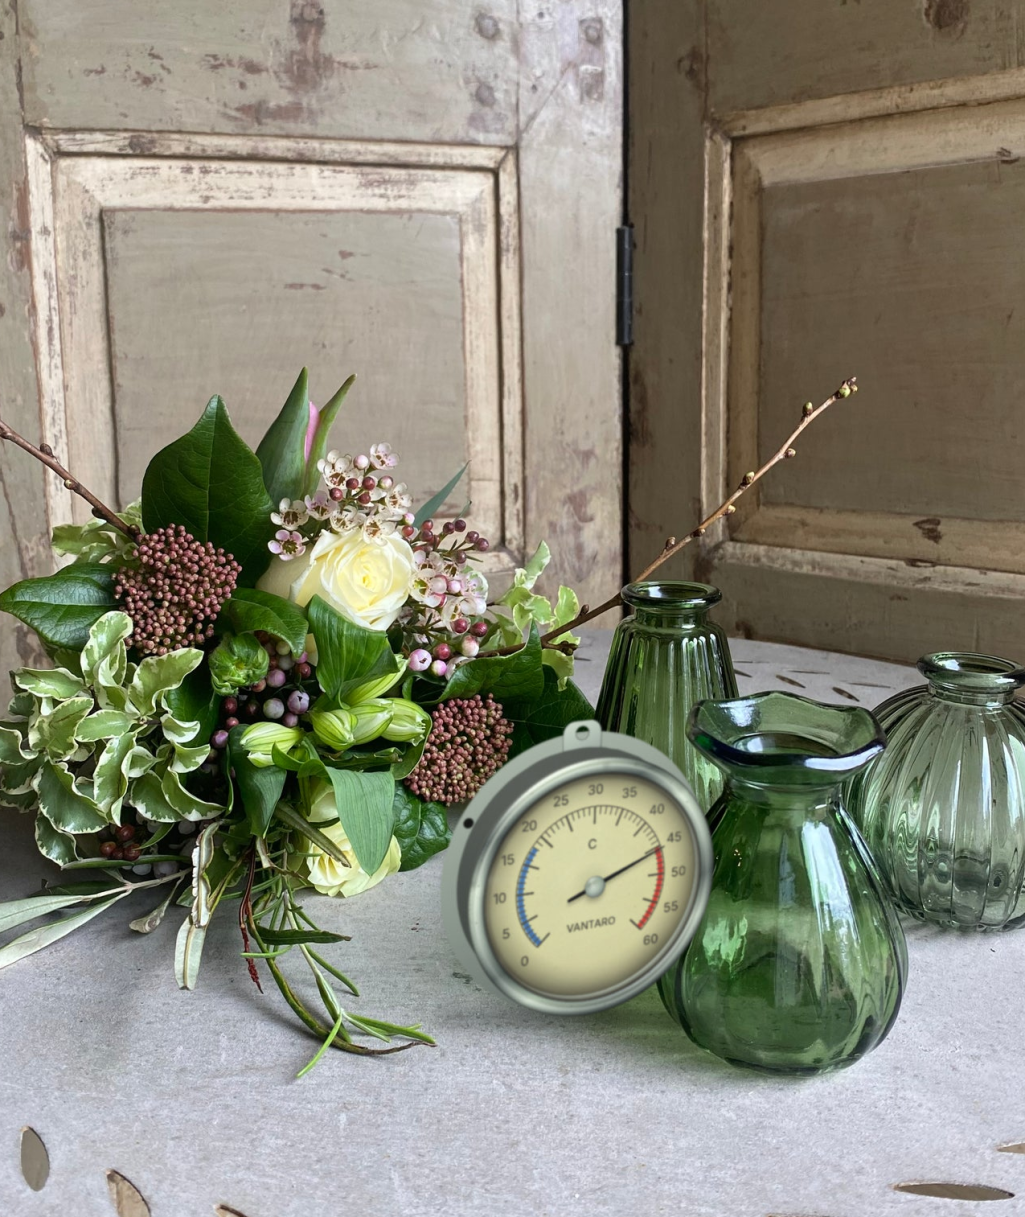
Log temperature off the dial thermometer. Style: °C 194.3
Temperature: °C 45
